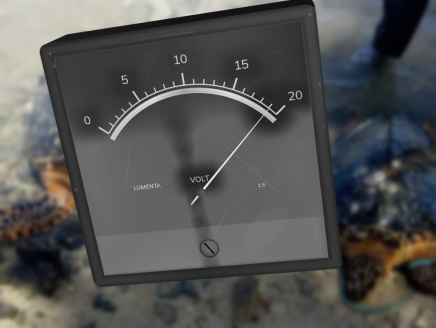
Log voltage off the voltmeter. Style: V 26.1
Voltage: V 19
